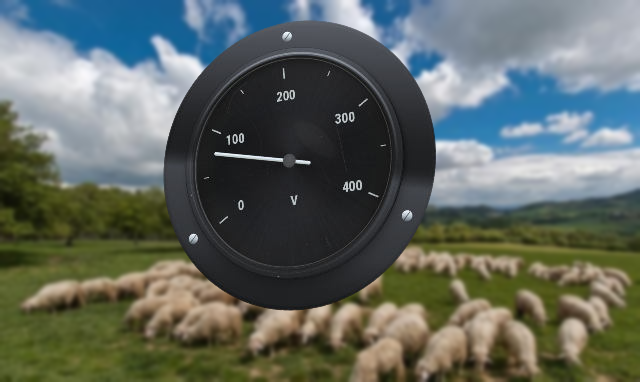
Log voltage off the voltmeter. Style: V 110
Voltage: V 75
